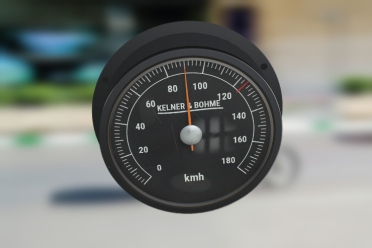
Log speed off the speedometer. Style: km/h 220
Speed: km/h 90
